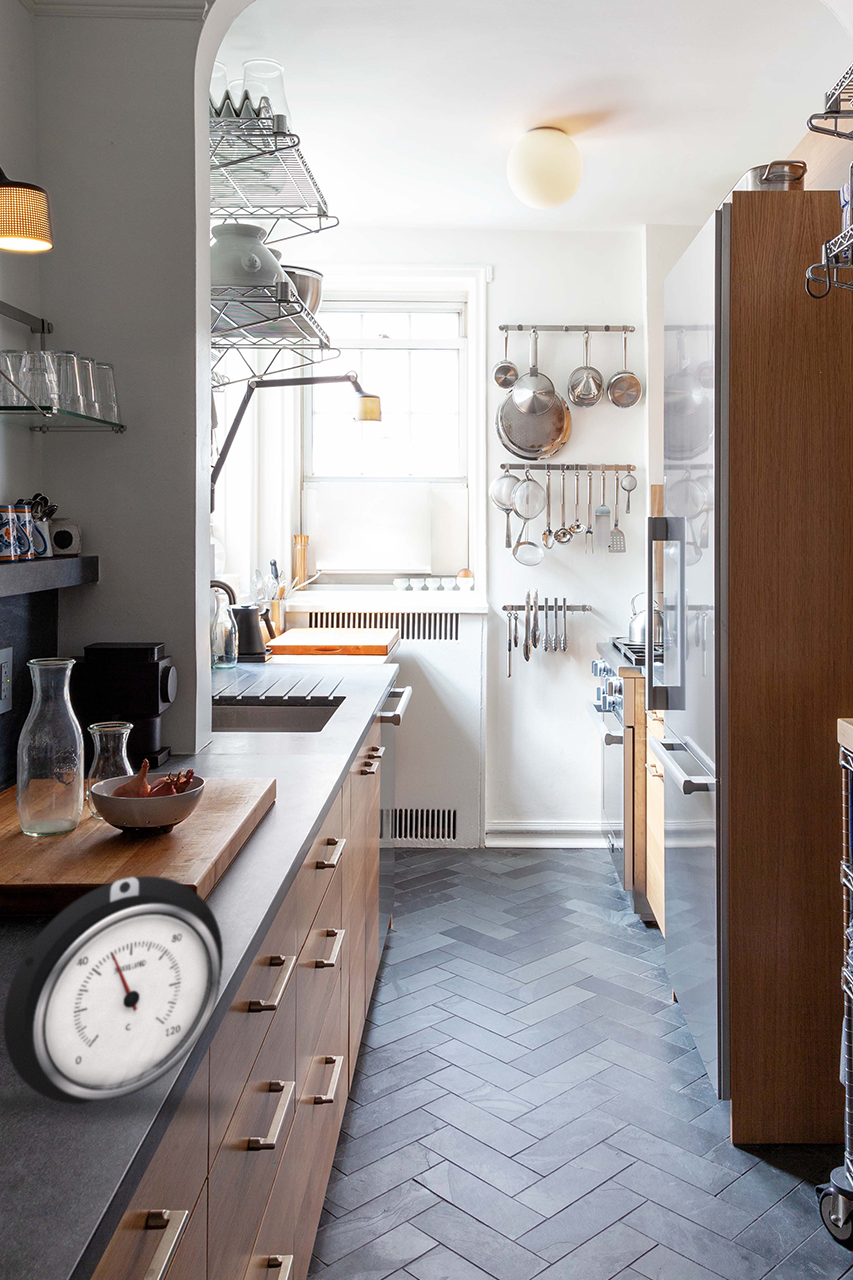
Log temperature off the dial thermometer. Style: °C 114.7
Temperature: °C 50
